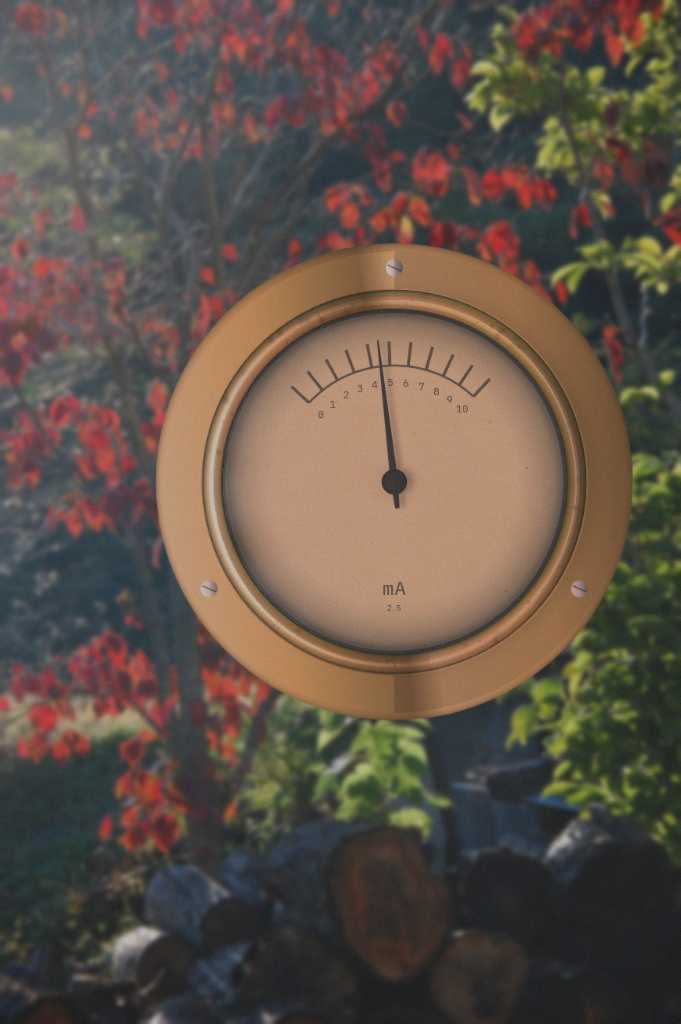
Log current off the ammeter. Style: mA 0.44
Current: mA 4.5
